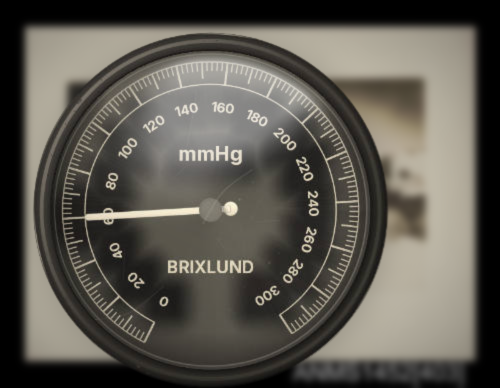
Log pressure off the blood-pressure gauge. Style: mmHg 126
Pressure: mmHg 60
